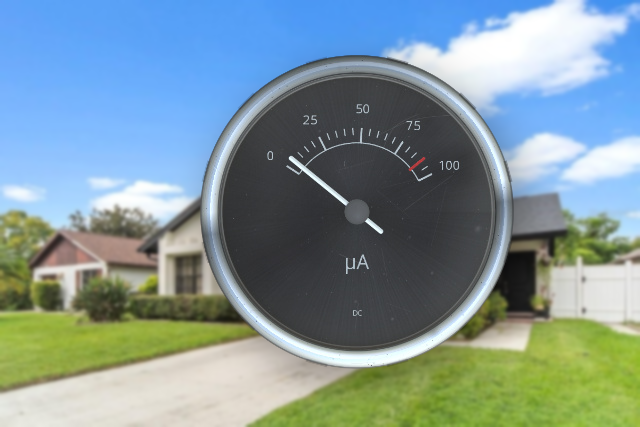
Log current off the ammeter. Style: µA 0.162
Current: µA 5
